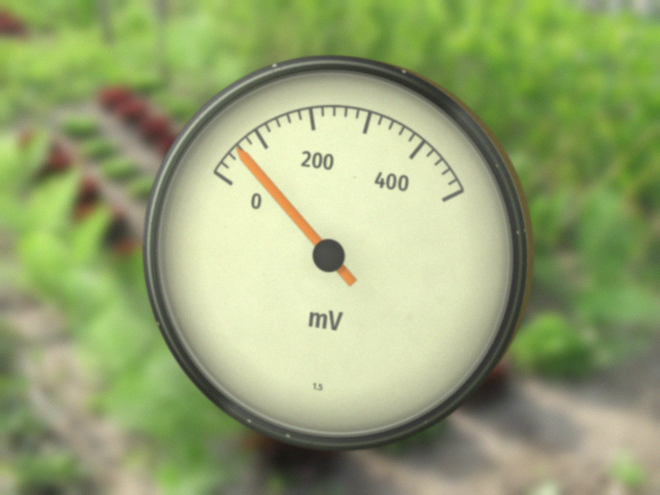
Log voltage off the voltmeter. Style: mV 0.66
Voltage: mV 60
